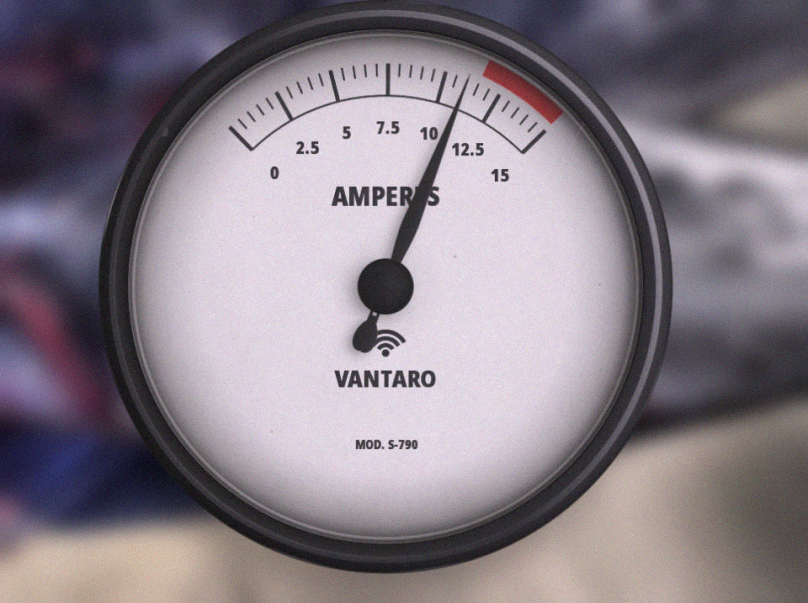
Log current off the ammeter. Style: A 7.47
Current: A 11
